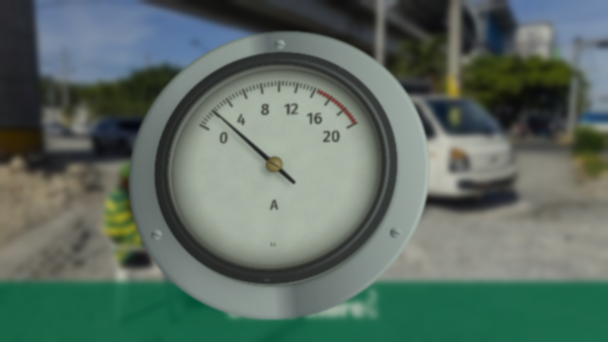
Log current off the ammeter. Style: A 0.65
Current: A 2
